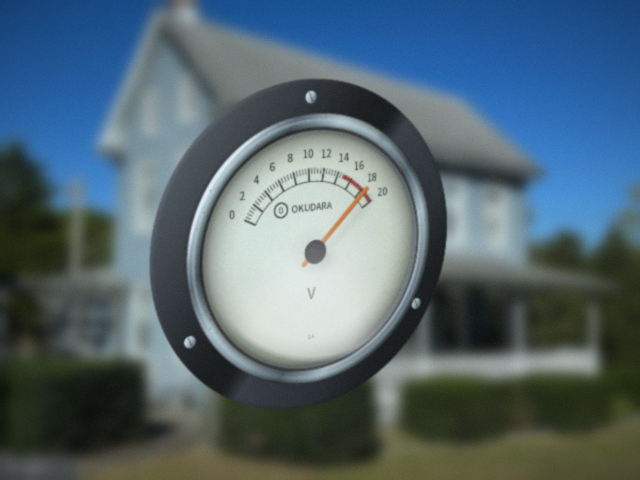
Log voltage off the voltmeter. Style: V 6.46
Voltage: V 18
